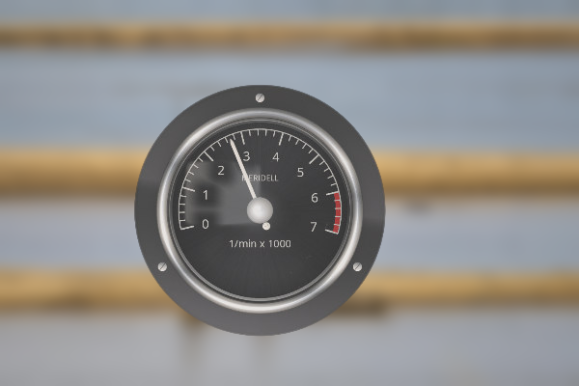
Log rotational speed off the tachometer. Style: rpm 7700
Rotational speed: rpm 2700
